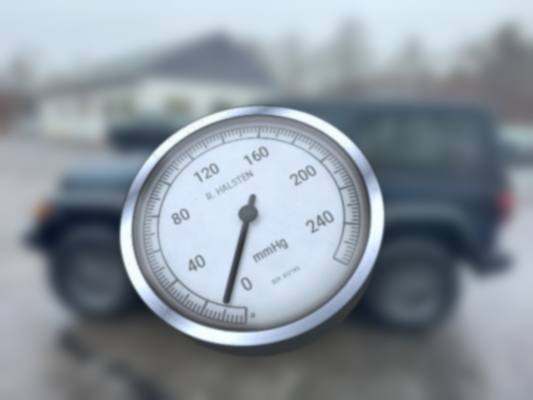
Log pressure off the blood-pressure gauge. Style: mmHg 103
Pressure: mmHg 10
